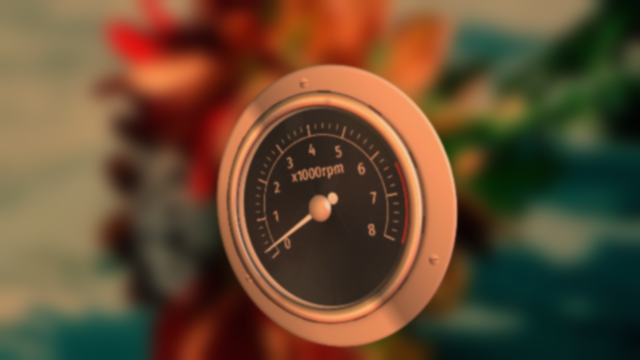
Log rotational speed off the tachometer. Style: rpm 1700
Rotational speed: rpm 200
